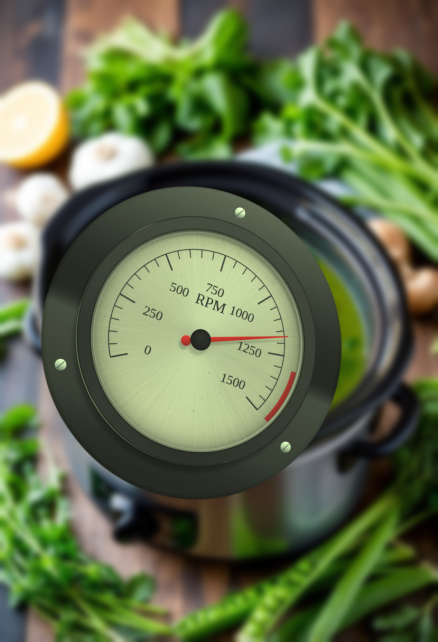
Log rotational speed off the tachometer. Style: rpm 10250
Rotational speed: rpm 1175
